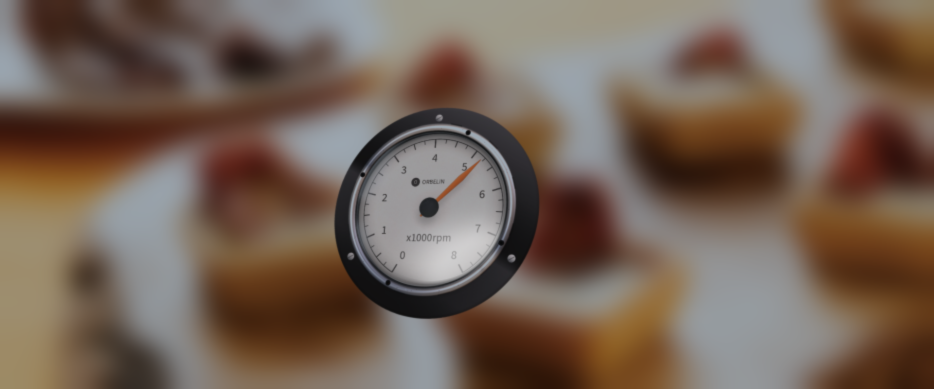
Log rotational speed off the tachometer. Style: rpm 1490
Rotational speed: rpm 5250
